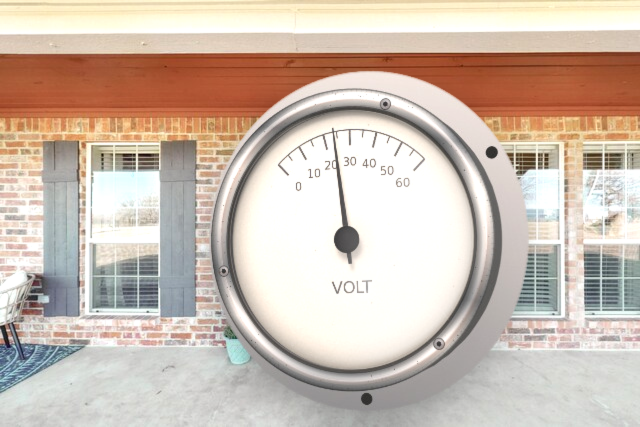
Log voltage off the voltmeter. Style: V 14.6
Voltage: V 25
